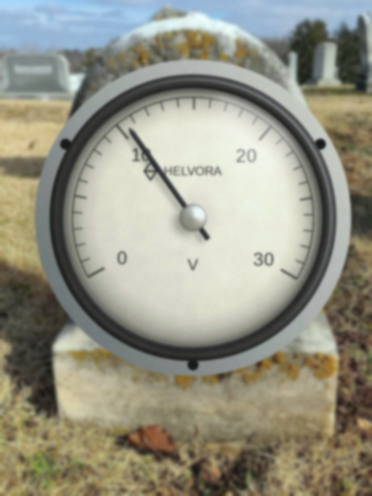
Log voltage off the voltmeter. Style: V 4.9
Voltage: V 10.5
